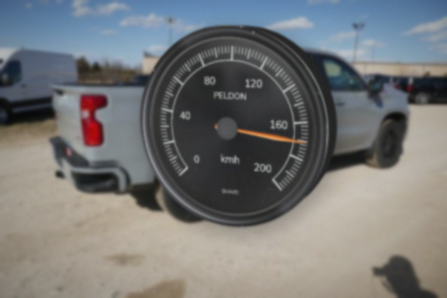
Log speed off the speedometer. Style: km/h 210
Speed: km/h 170
